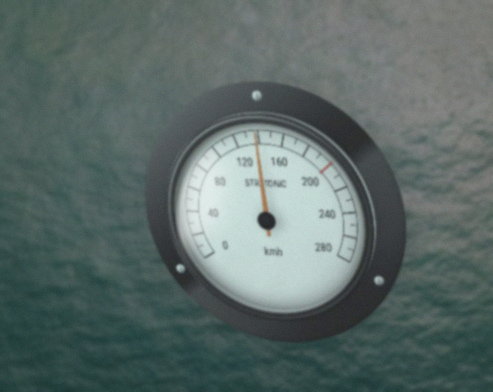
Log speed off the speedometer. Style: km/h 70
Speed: km/h 140
